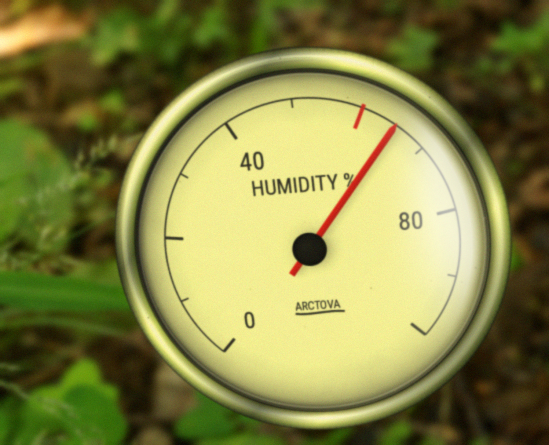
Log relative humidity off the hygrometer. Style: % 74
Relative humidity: % 65
